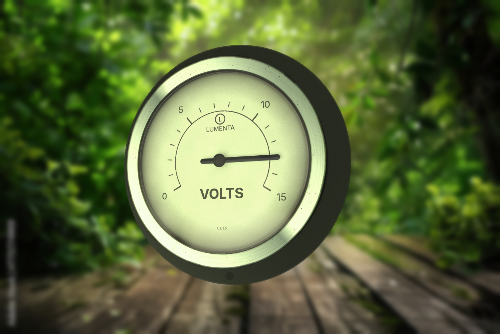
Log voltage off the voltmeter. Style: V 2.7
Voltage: V 13
